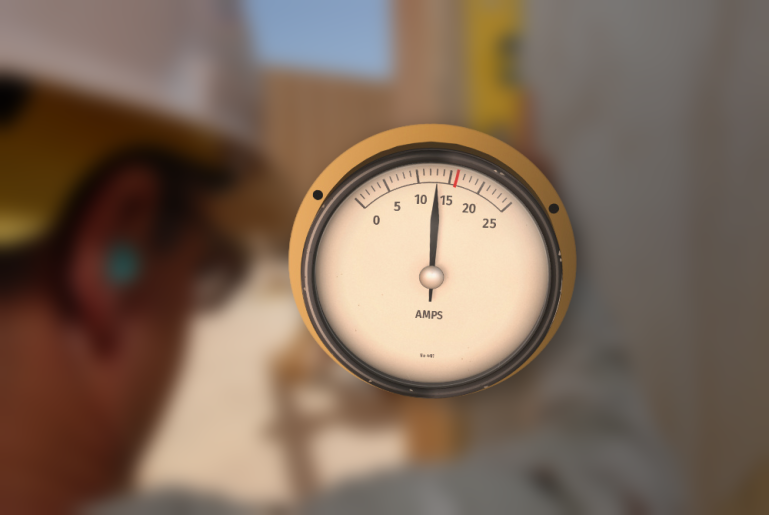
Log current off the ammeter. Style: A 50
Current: A 13
